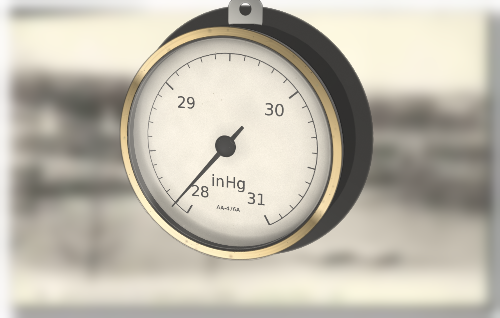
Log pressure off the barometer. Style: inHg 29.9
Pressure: inHg 28.1
